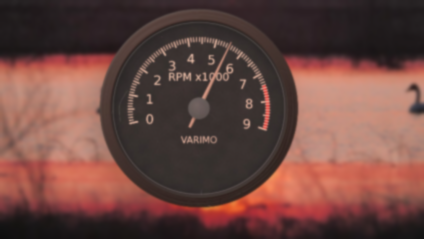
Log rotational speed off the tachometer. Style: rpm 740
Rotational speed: rpm 5500
